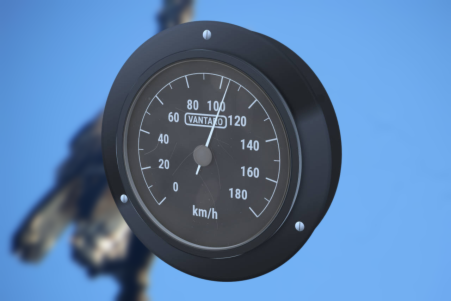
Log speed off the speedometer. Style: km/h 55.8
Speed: km/h 105
